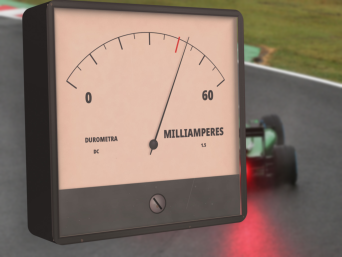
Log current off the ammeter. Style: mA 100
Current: mA 42.5
